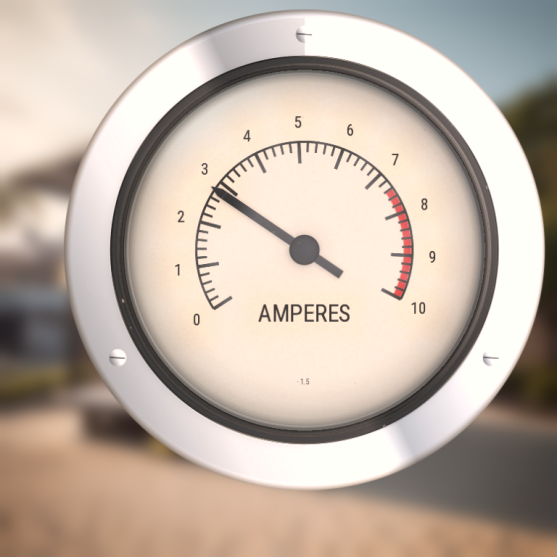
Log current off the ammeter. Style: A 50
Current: A 2.8
